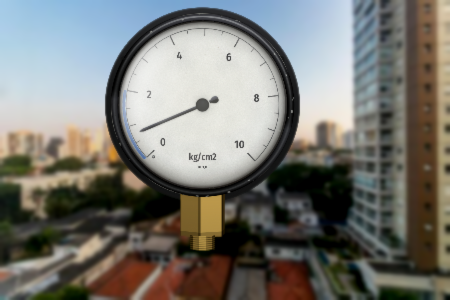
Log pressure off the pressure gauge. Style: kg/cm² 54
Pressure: kg/cm² 0.75
